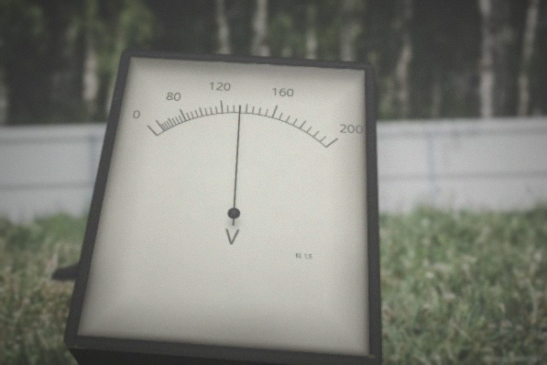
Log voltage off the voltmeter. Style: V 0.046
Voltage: V 135
